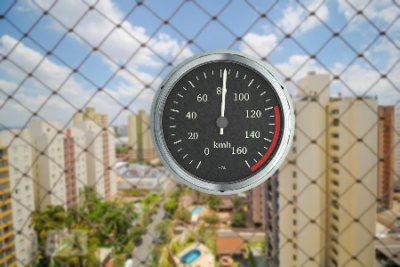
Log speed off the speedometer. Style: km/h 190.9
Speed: km/h 82.5
